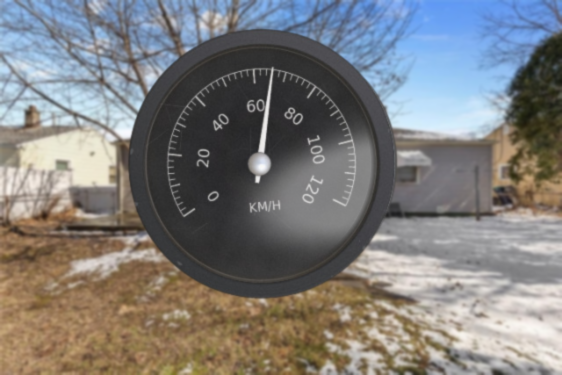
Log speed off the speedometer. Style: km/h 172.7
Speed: km/h 66
